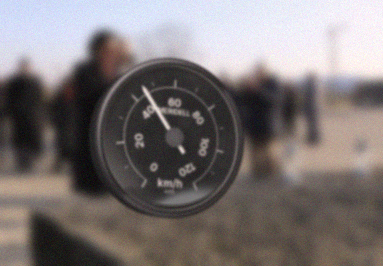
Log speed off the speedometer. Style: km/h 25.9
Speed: km/h 45
